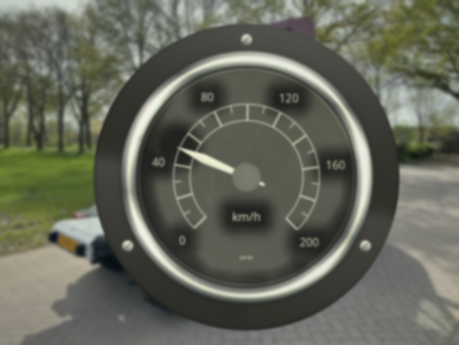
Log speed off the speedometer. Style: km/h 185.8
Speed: km/h 50
